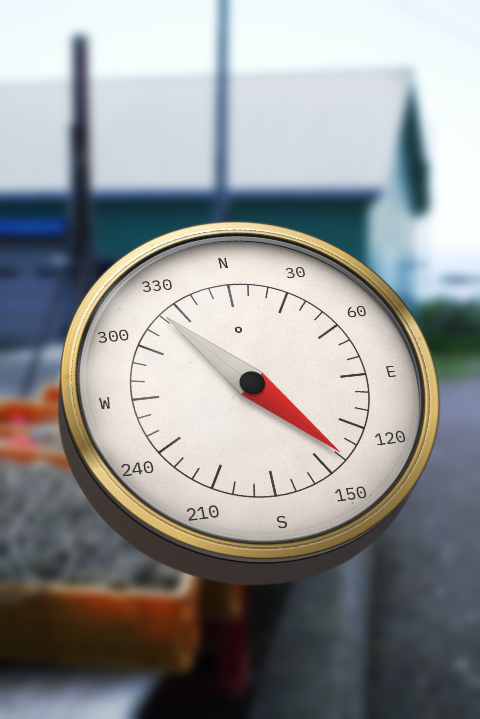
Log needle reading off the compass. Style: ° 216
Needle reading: ° 140
